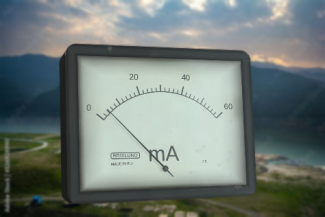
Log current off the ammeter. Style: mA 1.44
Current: mA 4
